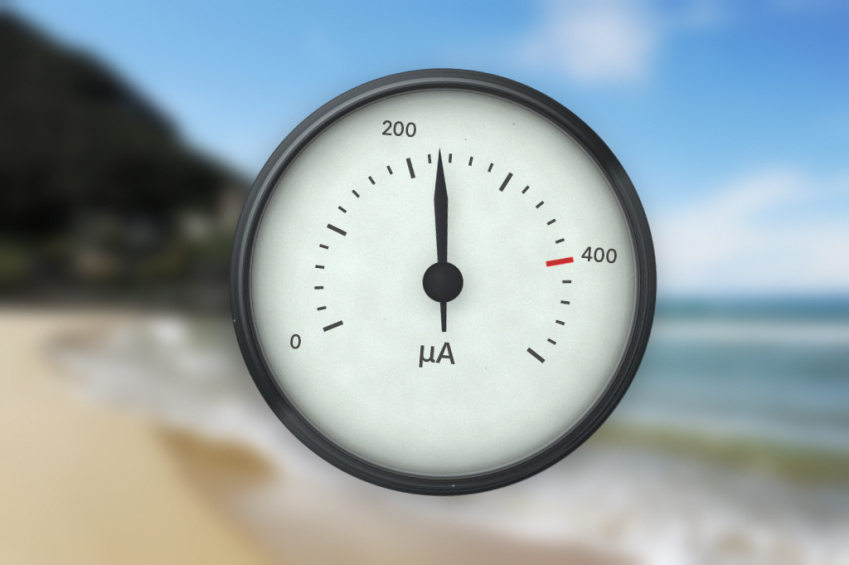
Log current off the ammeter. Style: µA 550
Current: µA 230
